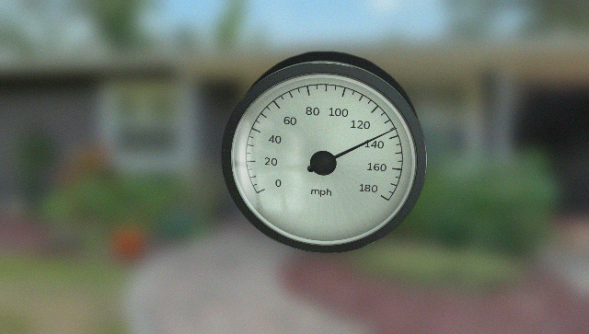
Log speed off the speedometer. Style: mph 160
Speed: mph 135
